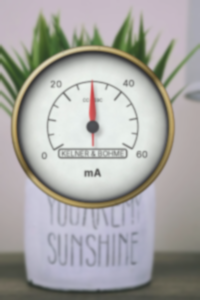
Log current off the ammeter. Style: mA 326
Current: mA 30
